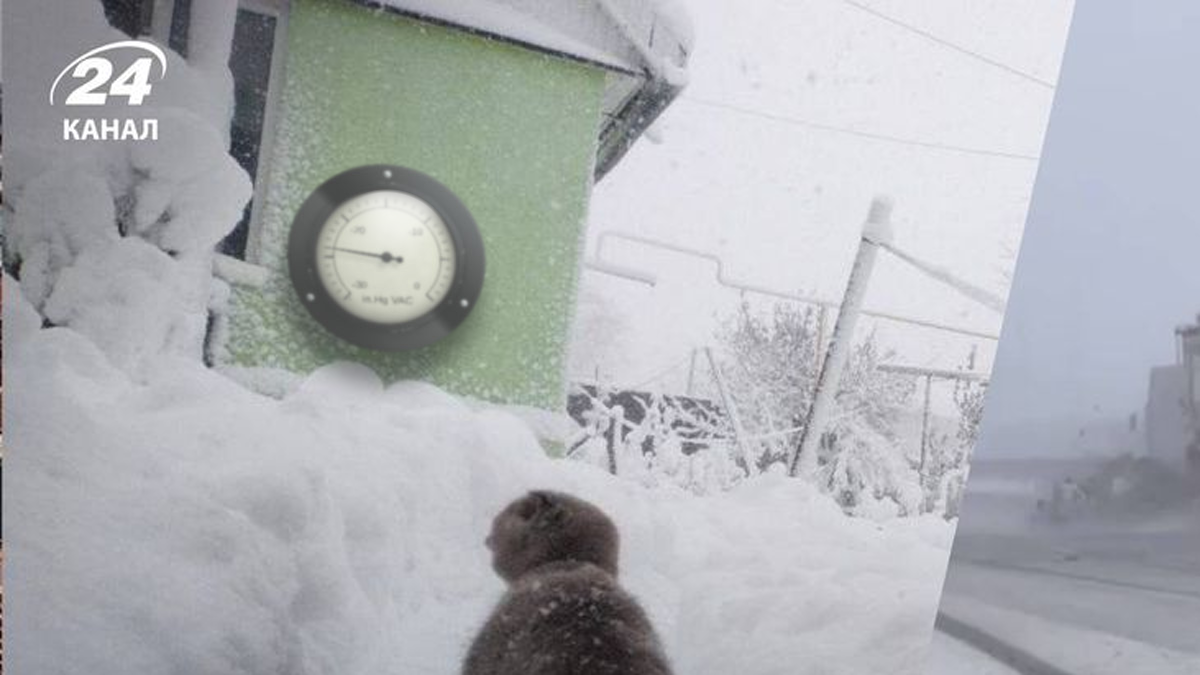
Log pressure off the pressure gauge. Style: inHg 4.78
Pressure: inHg -24
